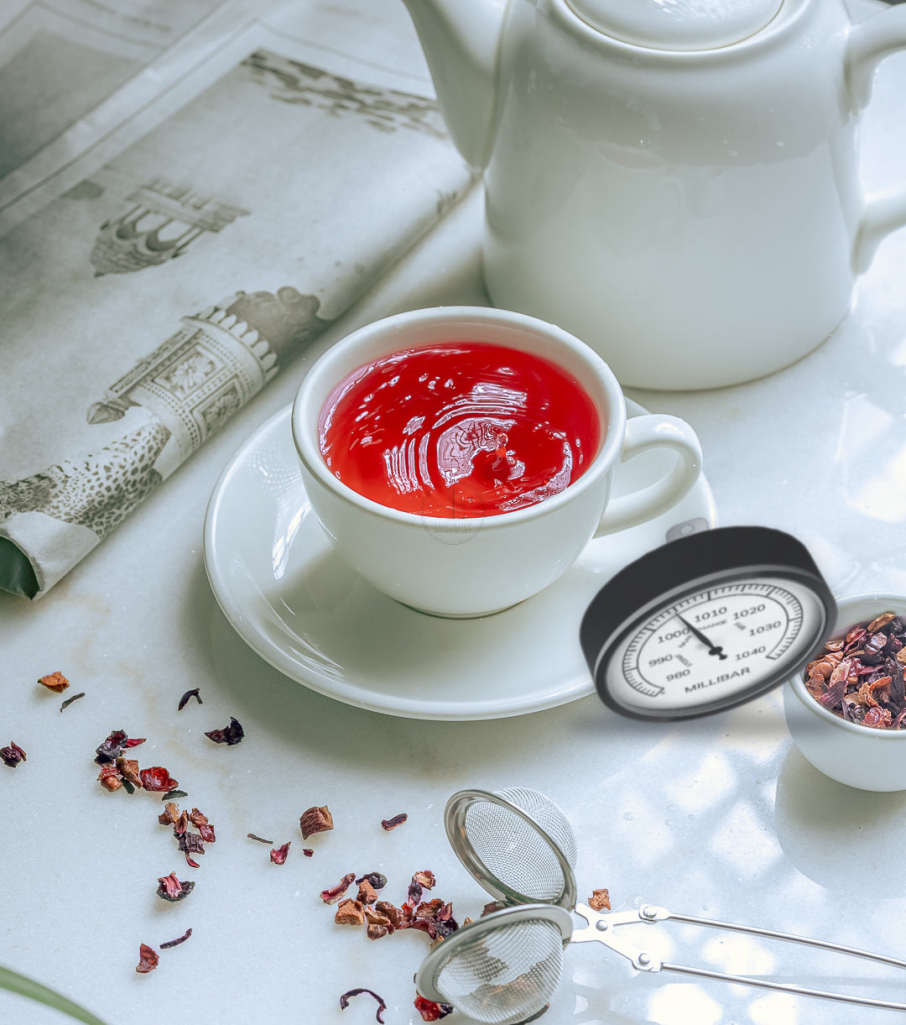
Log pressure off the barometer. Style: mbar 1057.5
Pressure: mbar 1005
